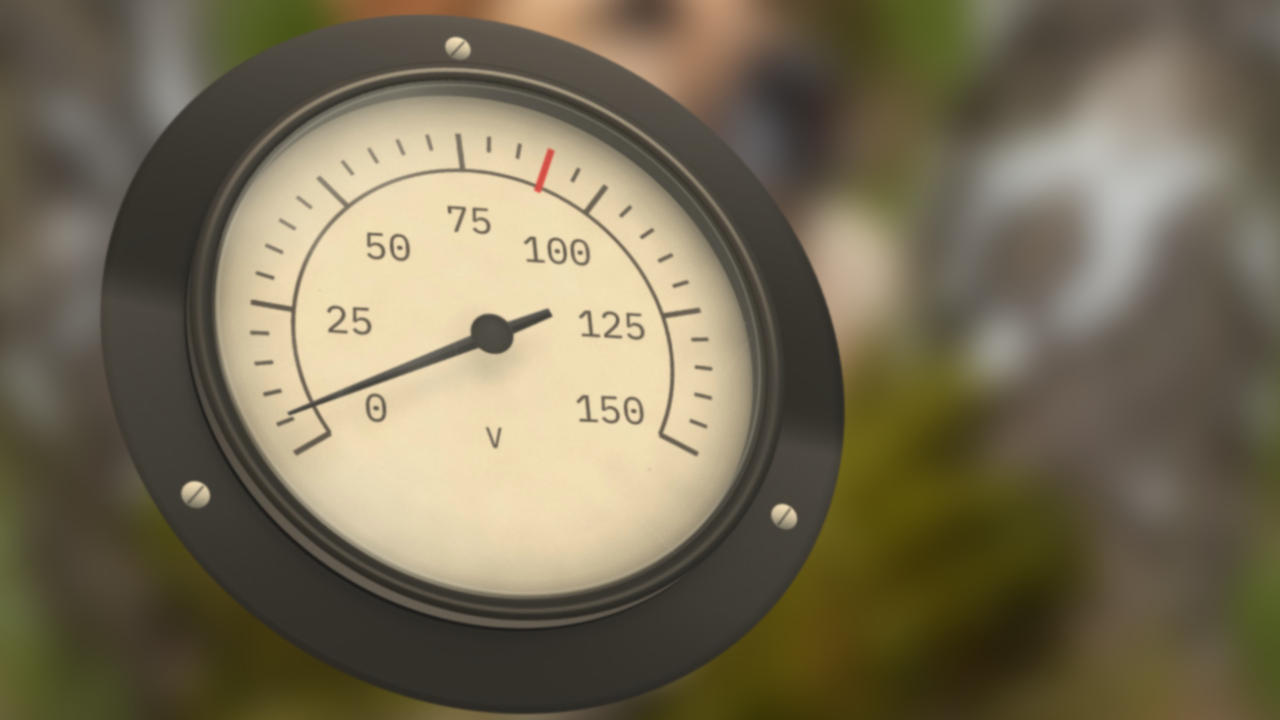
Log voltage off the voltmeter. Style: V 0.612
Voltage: V 5
